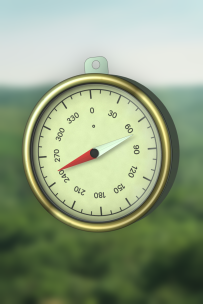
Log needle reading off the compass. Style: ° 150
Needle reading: ° 250
